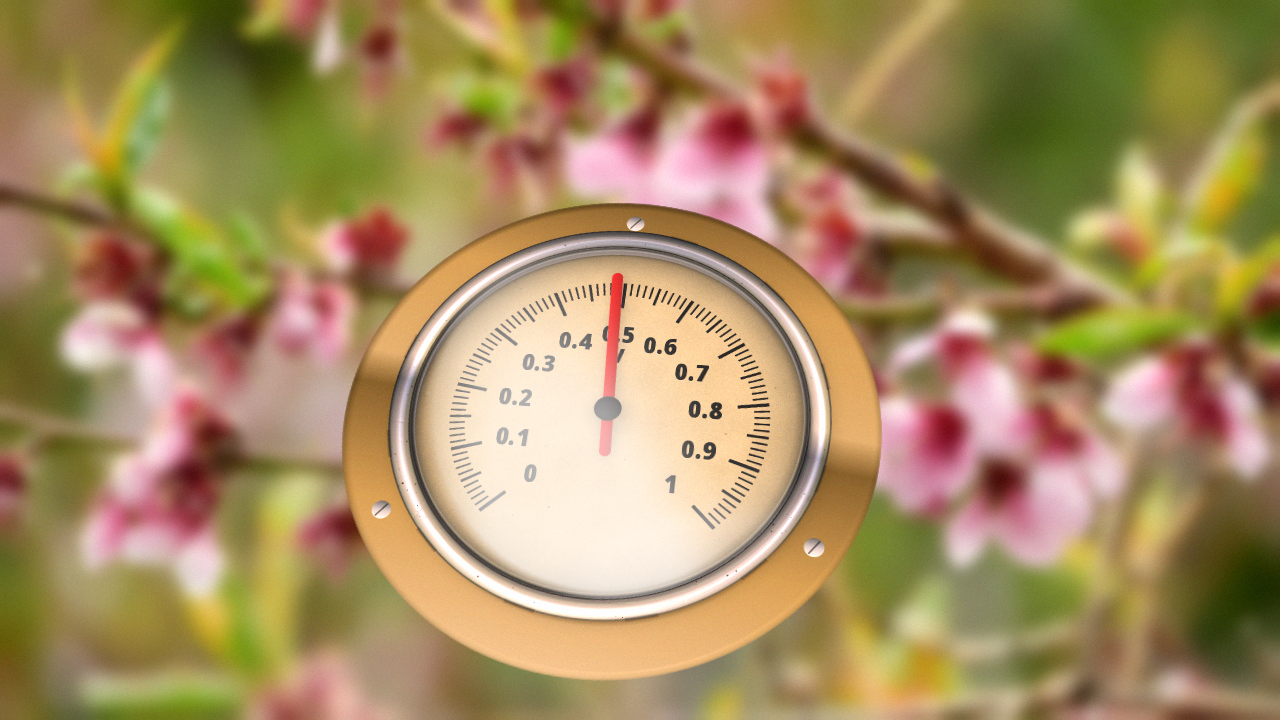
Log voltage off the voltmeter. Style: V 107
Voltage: V 0.49
